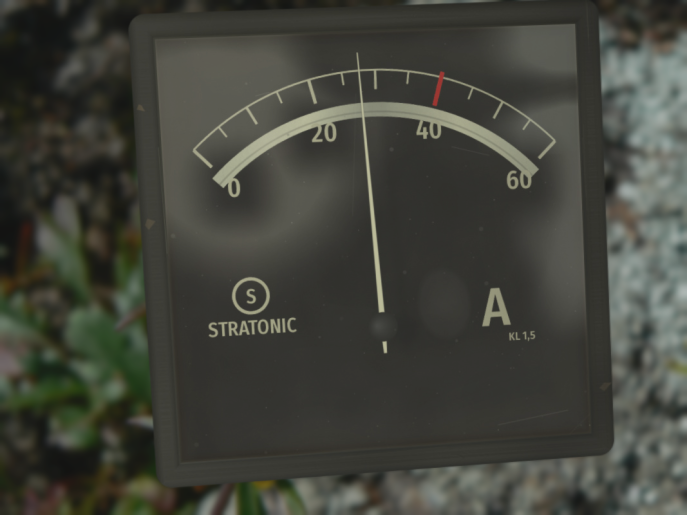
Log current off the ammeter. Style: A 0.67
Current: A 27.5
